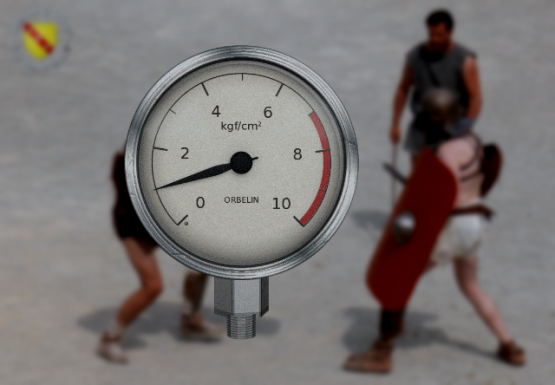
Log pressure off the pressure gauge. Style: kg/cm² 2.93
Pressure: kg/cm² 1
